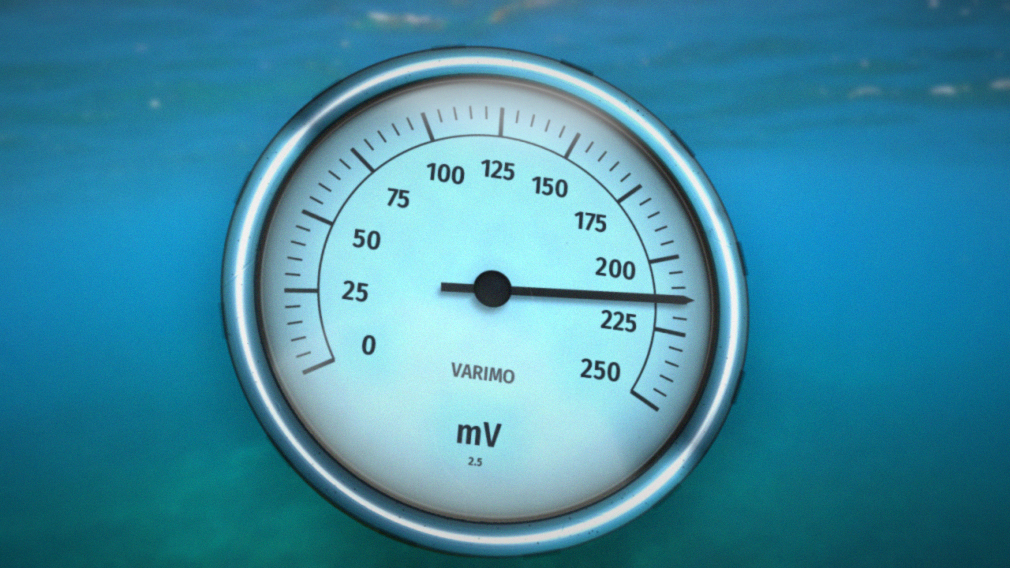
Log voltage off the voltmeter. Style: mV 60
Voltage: mV 215
